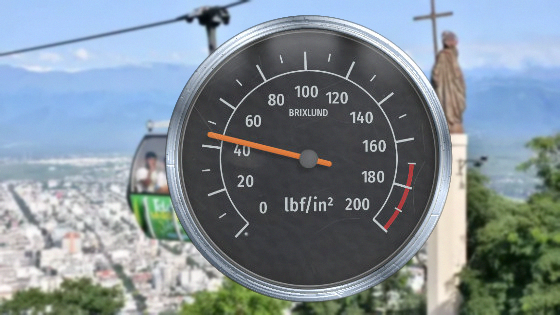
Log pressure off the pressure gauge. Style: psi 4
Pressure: psi 45
